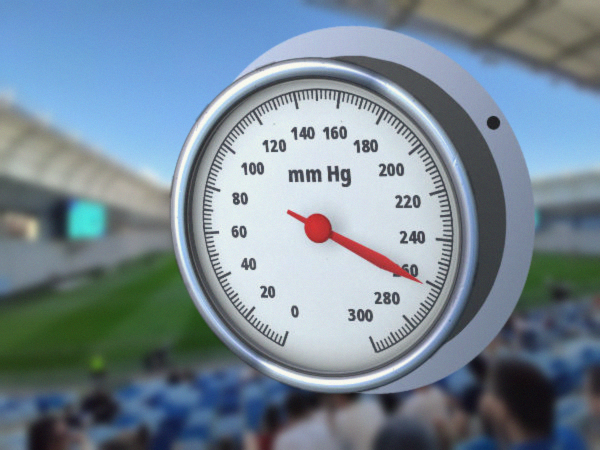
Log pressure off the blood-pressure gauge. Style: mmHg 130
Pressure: mmHg 260
